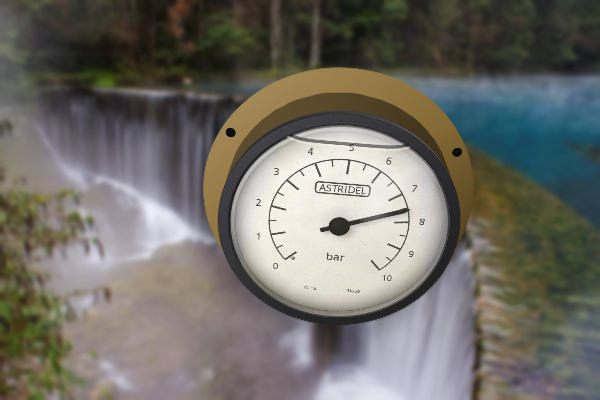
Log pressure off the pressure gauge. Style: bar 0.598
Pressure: bar 7.5
